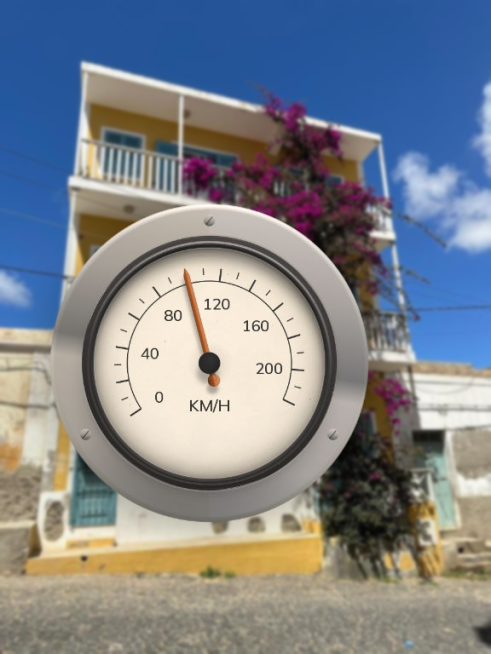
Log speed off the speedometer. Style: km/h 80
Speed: km/h 100
